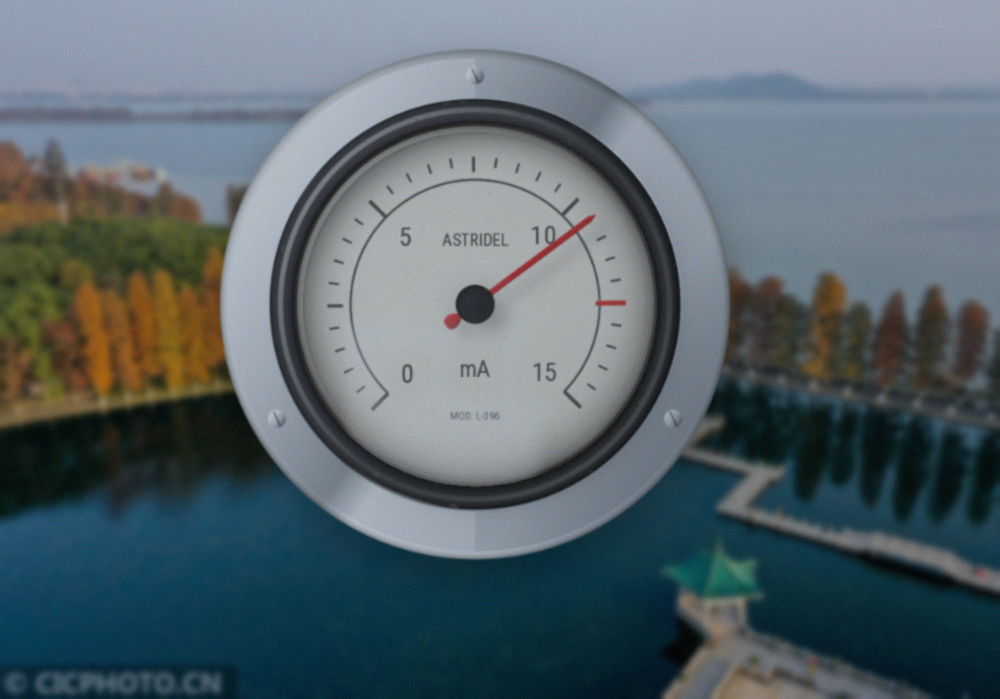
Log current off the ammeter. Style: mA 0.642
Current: mA 10.5
